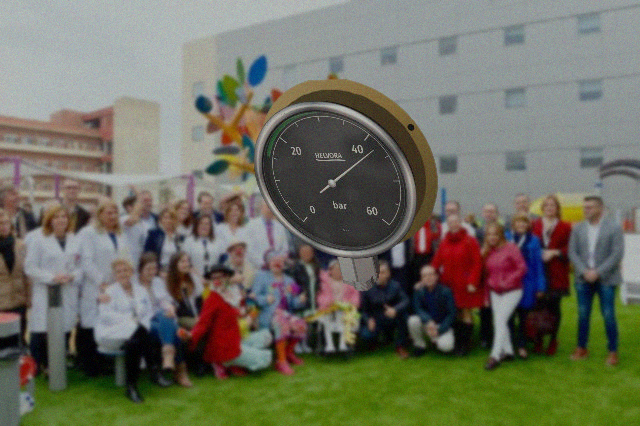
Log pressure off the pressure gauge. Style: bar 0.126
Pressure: bar 42.5
